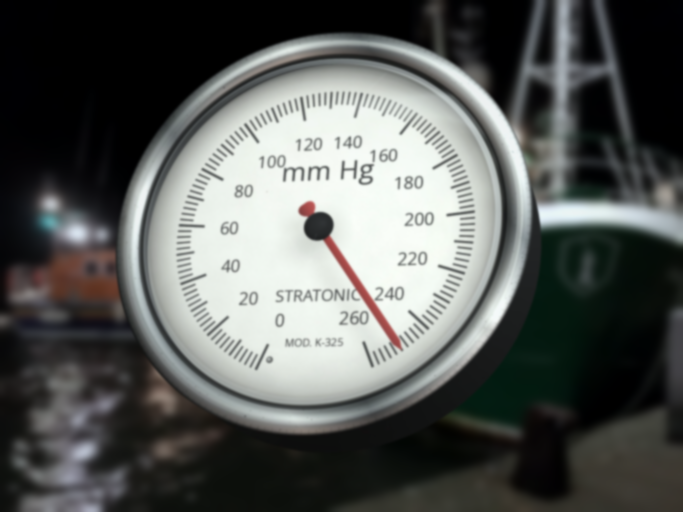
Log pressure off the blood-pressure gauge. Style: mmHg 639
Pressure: mmHg 250
